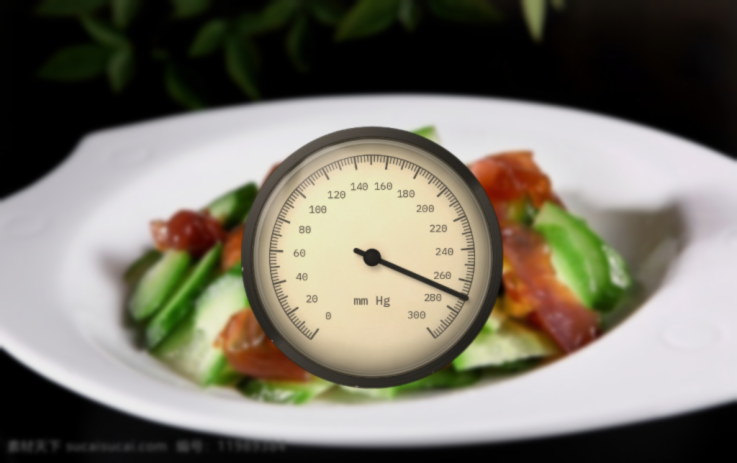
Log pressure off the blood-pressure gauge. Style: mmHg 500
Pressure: mmHg 270
